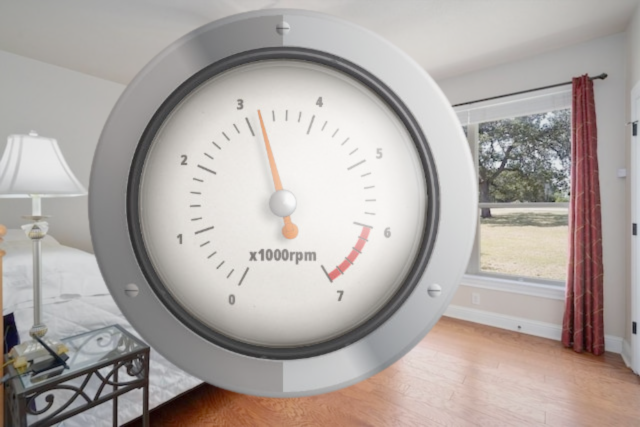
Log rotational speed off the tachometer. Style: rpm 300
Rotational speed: rpm 3200
